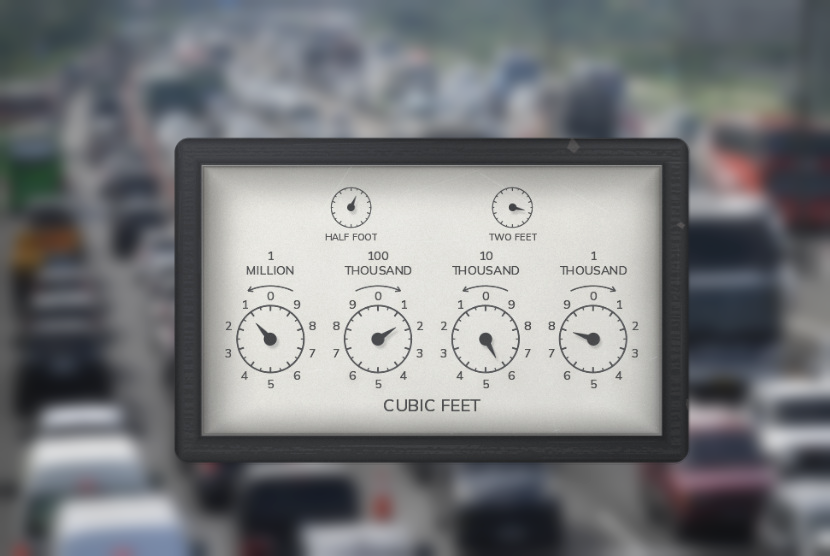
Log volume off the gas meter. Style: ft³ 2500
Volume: ft³ 115800
